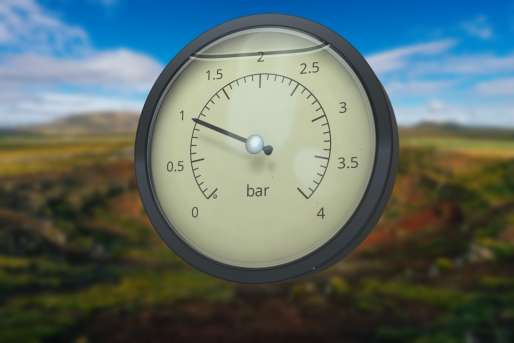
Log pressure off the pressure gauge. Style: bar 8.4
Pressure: bar 1
